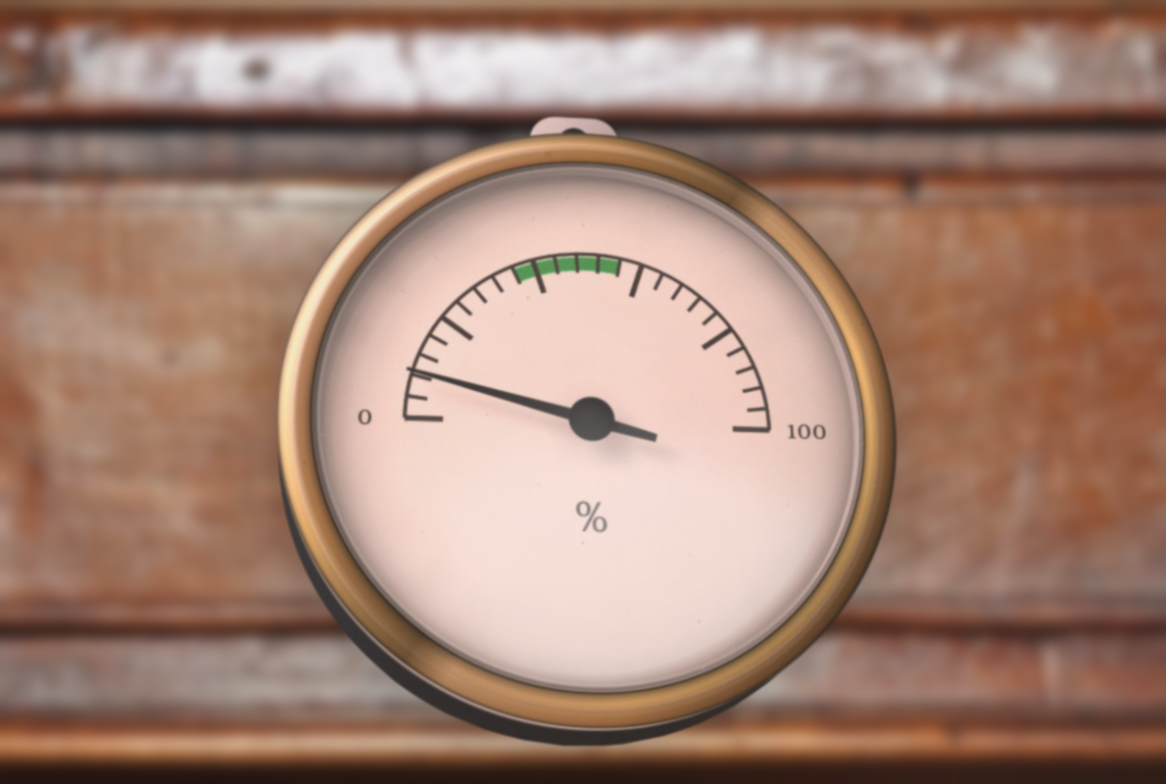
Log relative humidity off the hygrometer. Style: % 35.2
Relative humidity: % 8
